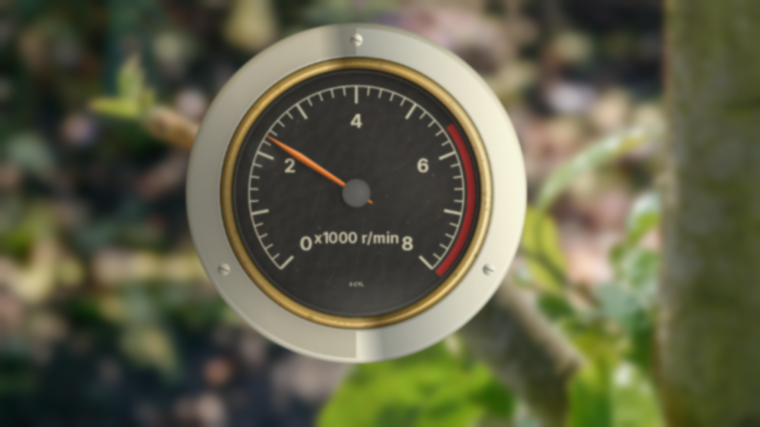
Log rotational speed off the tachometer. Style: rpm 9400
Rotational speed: rpm 2300
